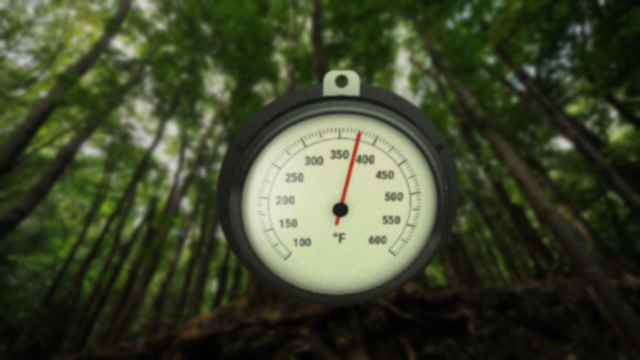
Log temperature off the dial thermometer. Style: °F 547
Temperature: °F 375
